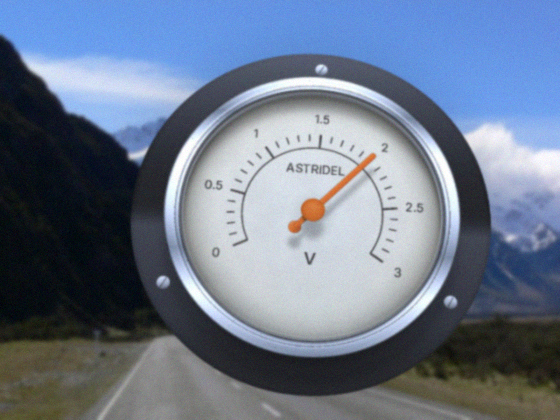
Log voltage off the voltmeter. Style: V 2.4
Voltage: V 2
